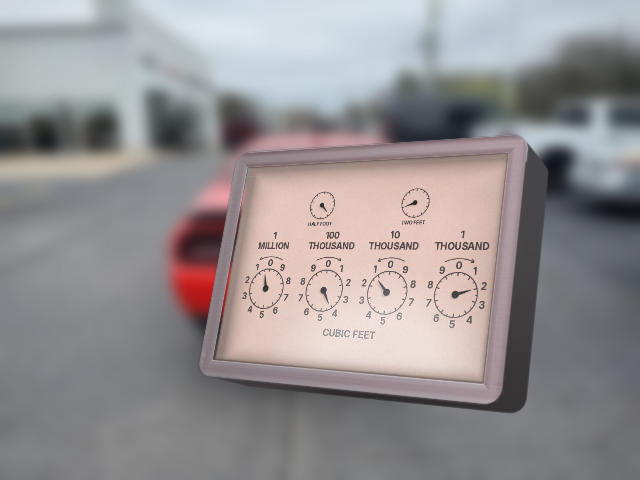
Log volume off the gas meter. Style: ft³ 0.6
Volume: ft³ 41200
